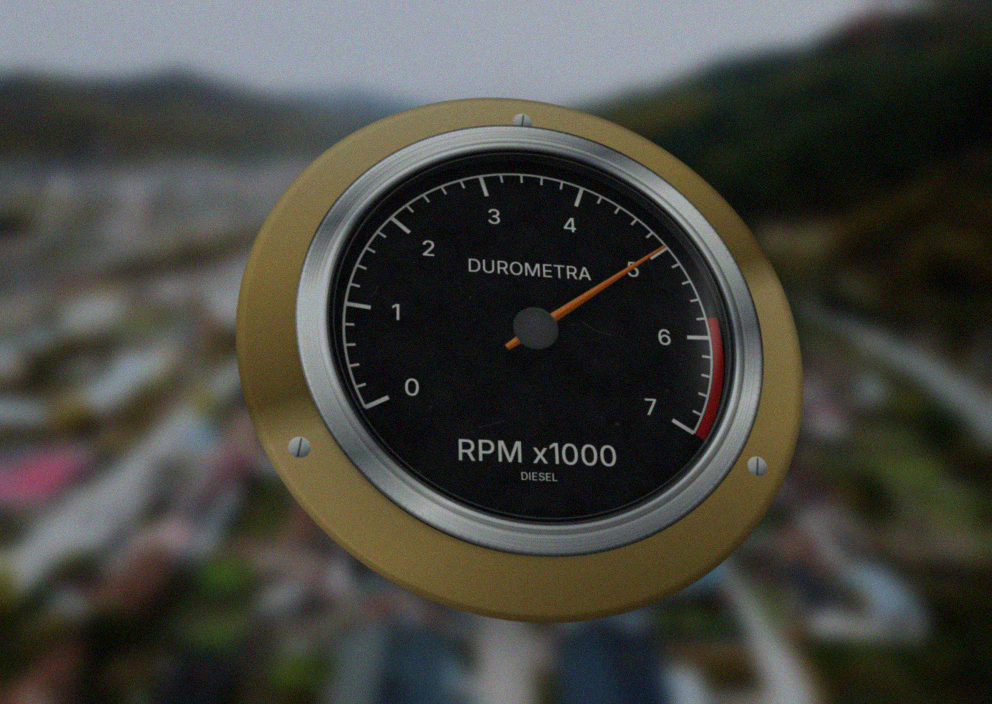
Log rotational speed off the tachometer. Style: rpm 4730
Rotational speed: rpm 5000
